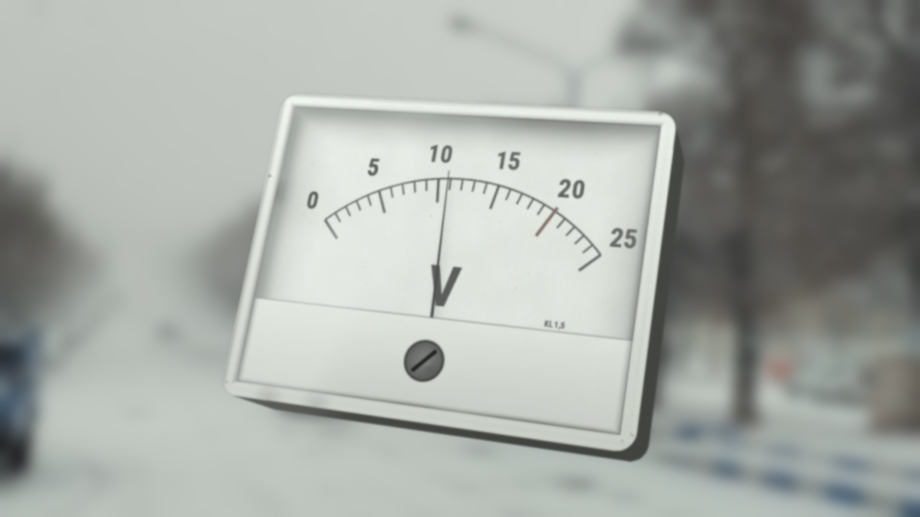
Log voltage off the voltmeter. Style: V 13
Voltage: V 11
